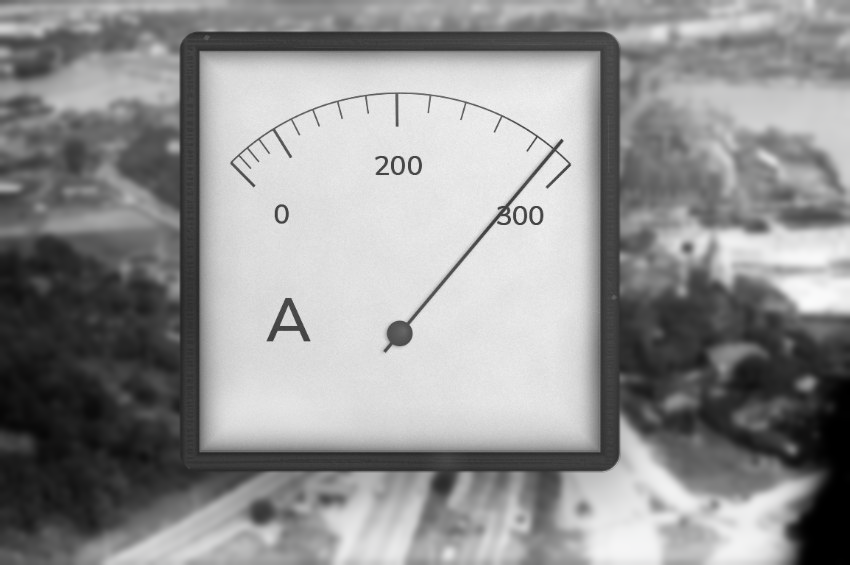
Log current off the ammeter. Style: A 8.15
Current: A 290
